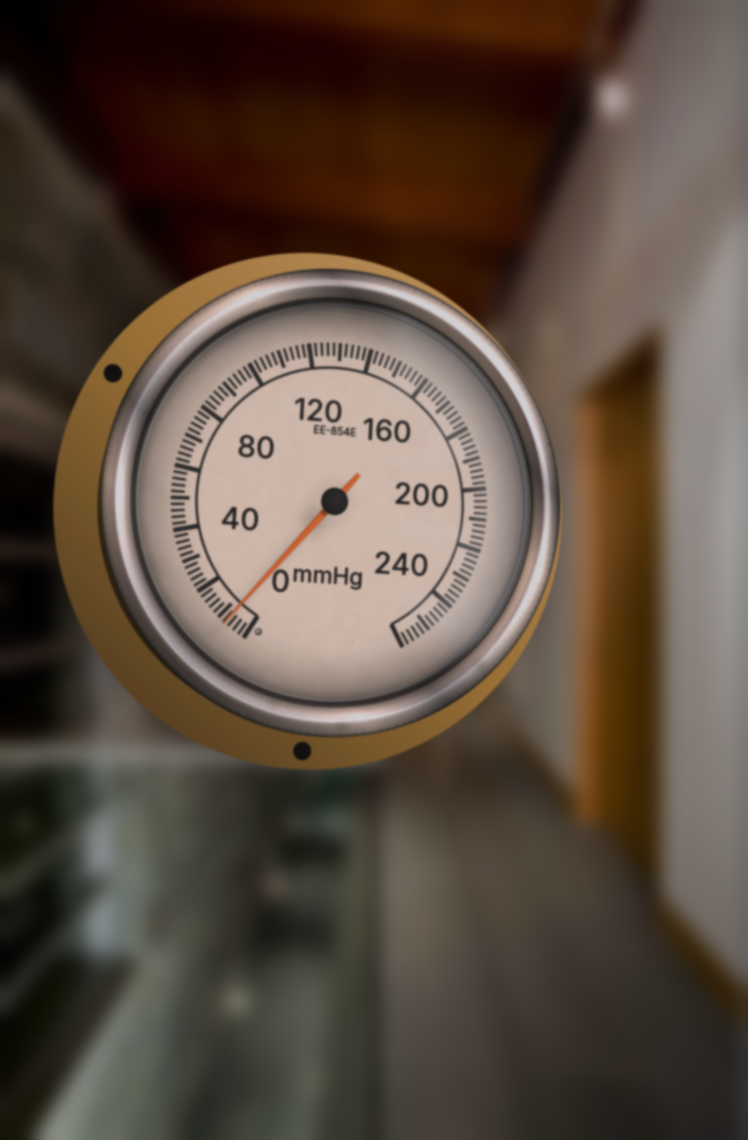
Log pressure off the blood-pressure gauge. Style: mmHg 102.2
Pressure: mmHg 8
